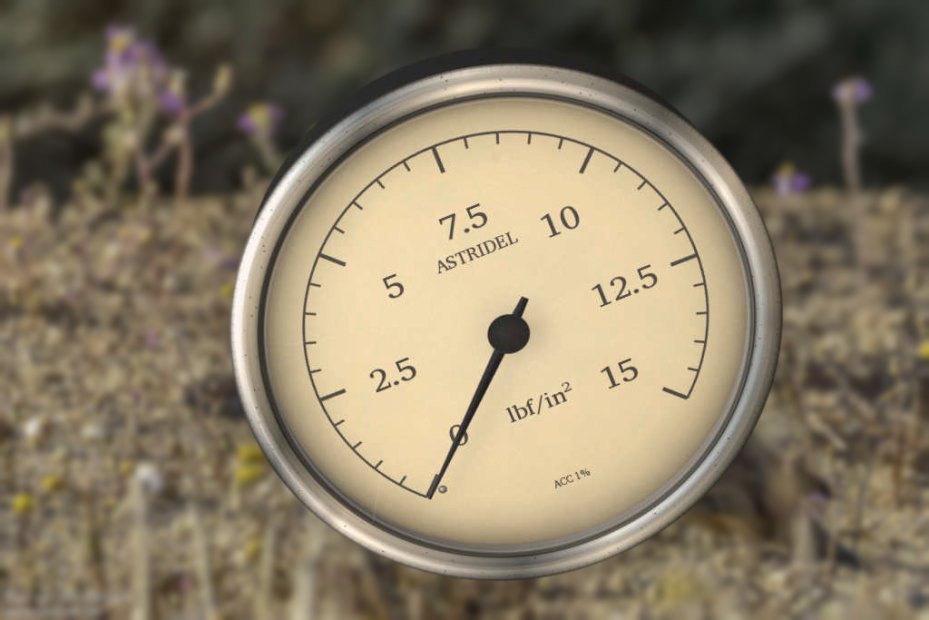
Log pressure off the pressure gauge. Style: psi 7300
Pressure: psi 0
